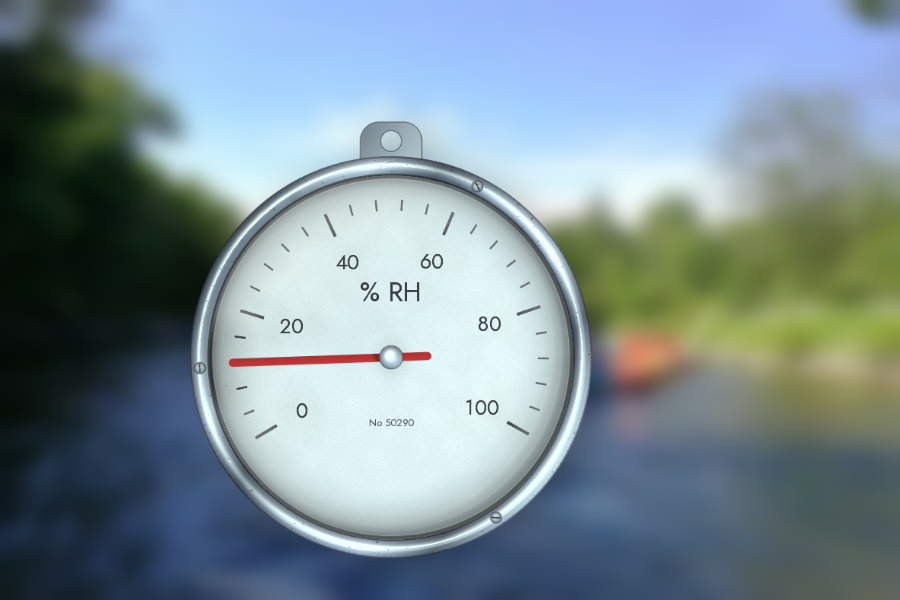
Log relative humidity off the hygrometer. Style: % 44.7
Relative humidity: % 12
